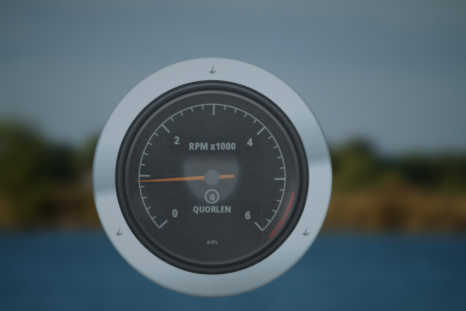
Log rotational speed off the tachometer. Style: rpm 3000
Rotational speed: rpm 900
